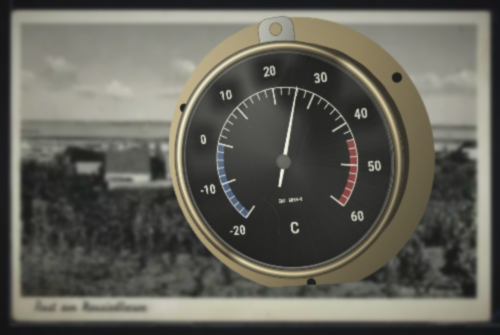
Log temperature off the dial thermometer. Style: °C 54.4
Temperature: °C 26
